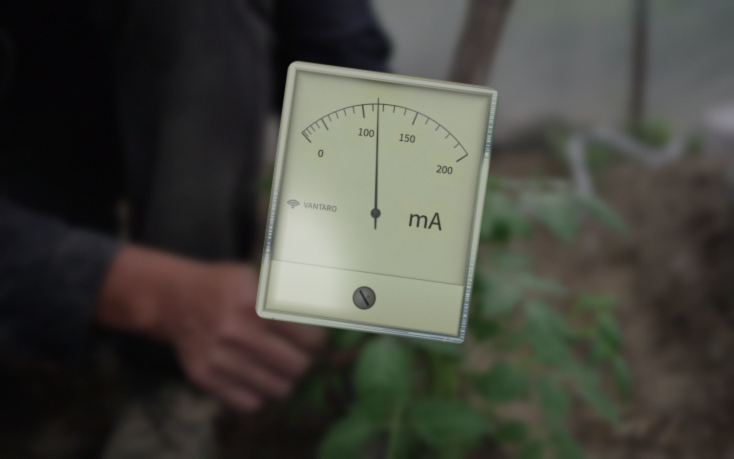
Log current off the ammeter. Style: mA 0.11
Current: mA 115
